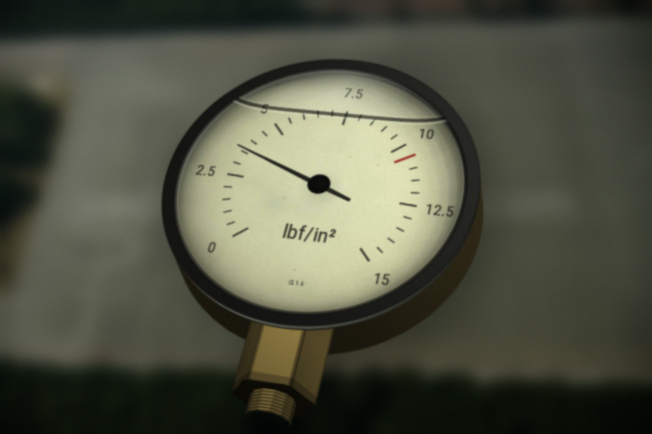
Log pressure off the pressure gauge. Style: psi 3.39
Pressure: psi 3.5
